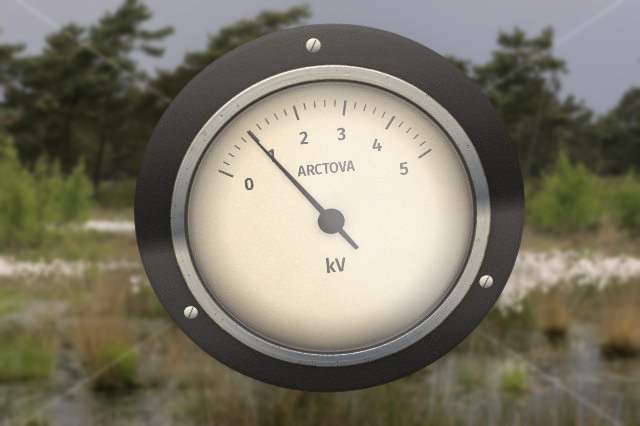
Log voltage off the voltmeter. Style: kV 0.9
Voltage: kV 1
